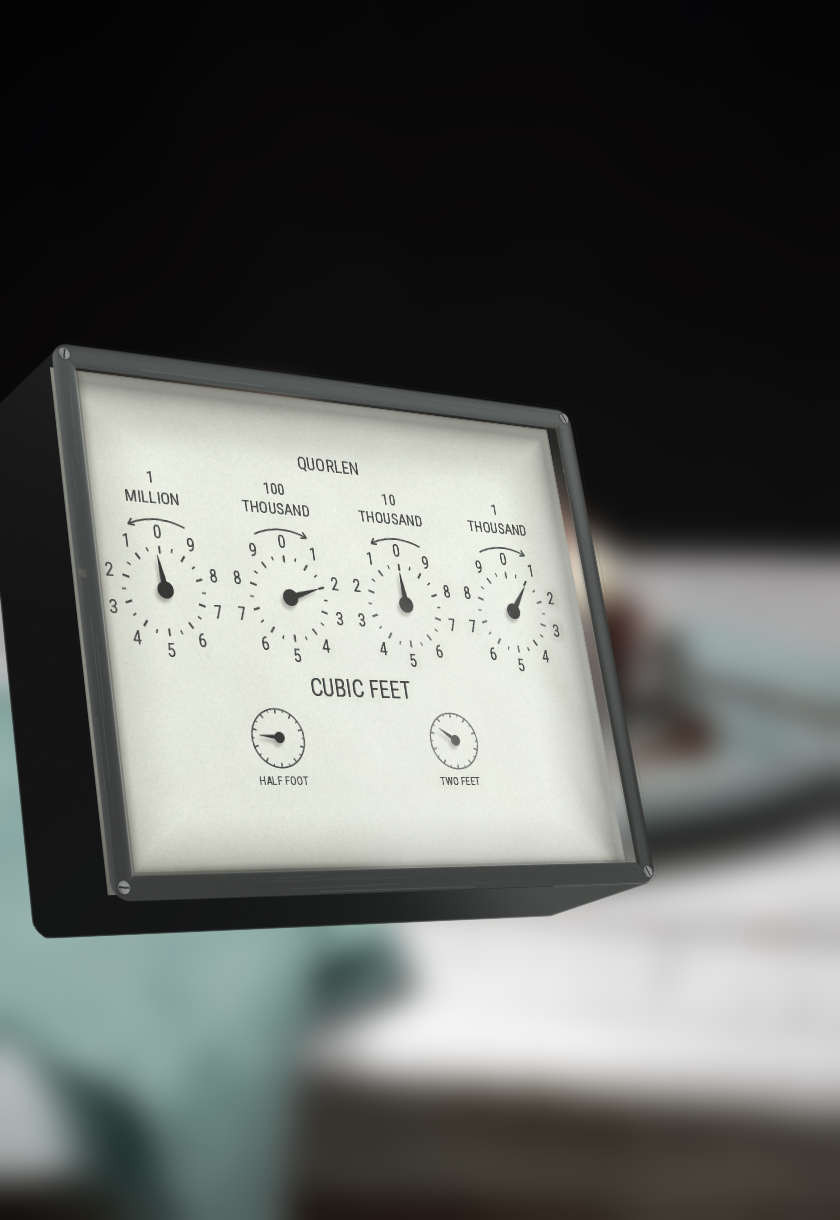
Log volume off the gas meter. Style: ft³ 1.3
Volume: ft³ 20100
